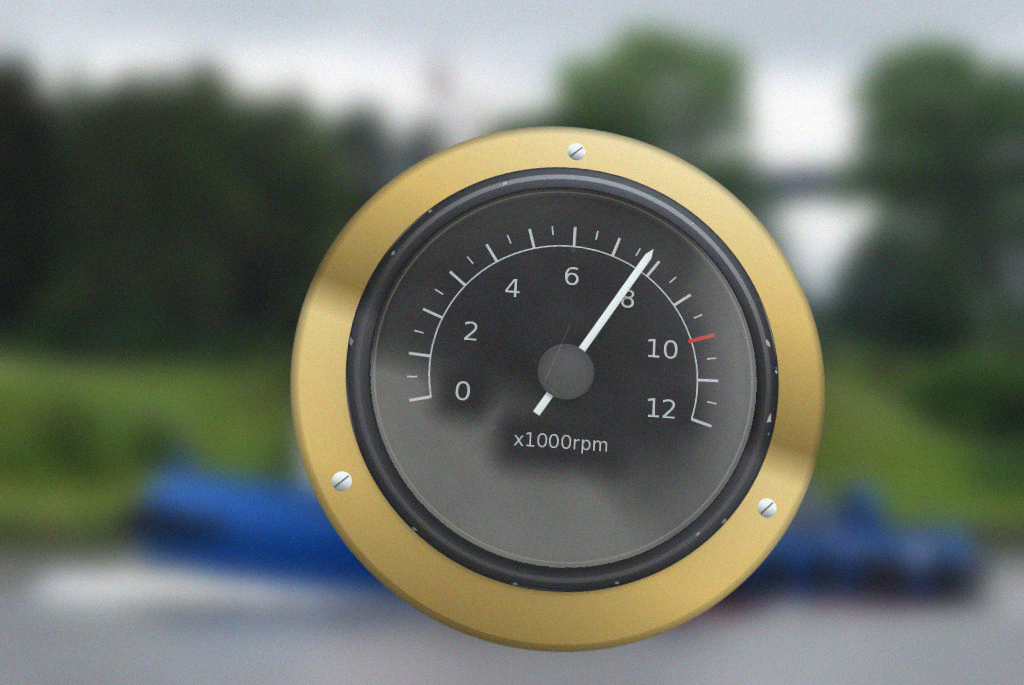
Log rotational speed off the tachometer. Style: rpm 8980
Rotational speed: rpm 7750
